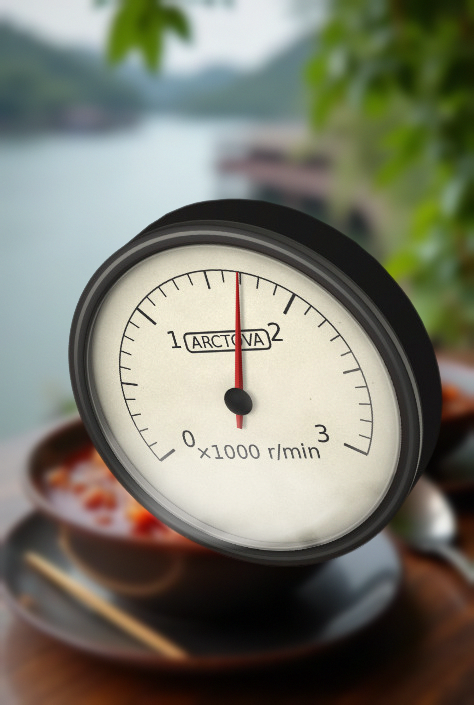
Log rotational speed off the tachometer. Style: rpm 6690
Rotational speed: rpm 1700
